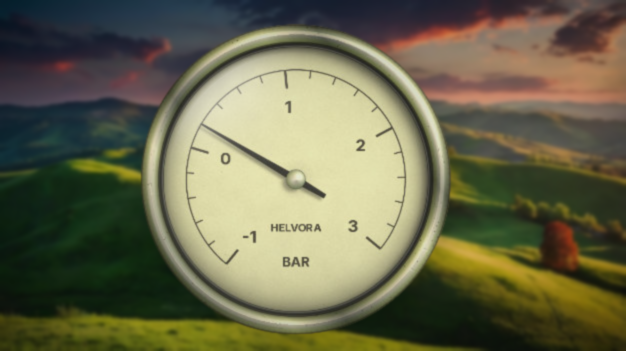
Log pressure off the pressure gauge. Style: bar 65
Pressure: bar 0.2
